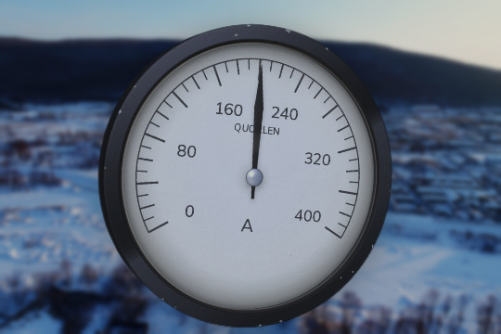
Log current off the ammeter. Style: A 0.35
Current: A 200
